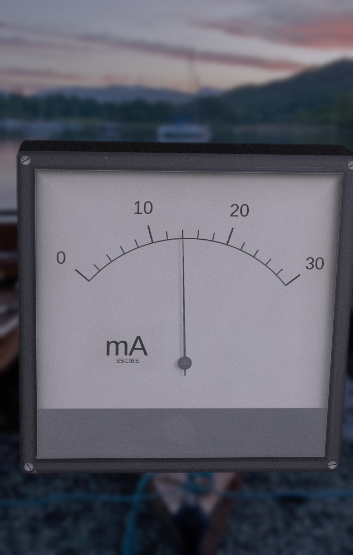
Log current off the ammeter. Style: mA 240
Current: mA 14
